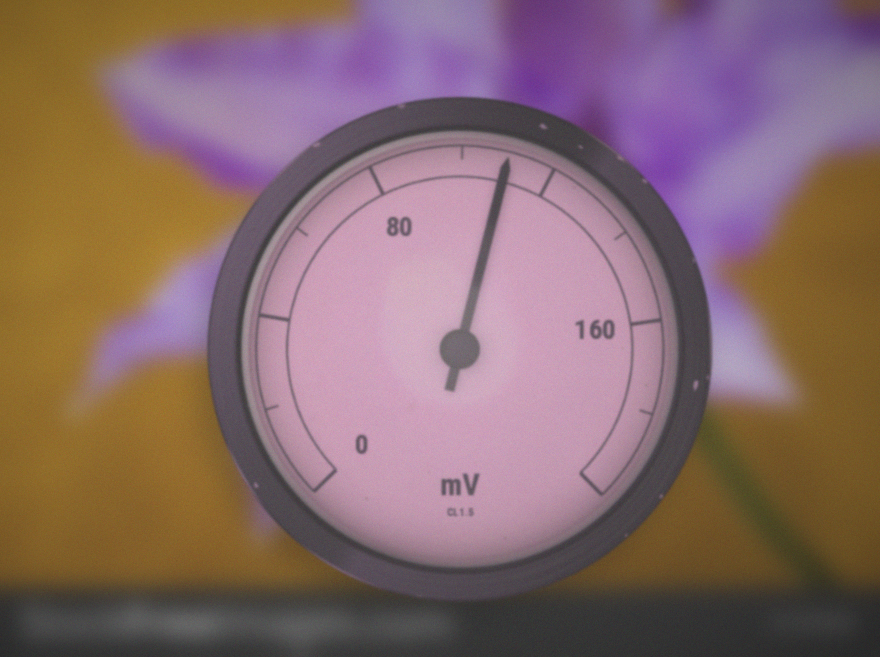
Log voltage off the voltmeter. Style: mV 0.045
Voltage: mV 110
